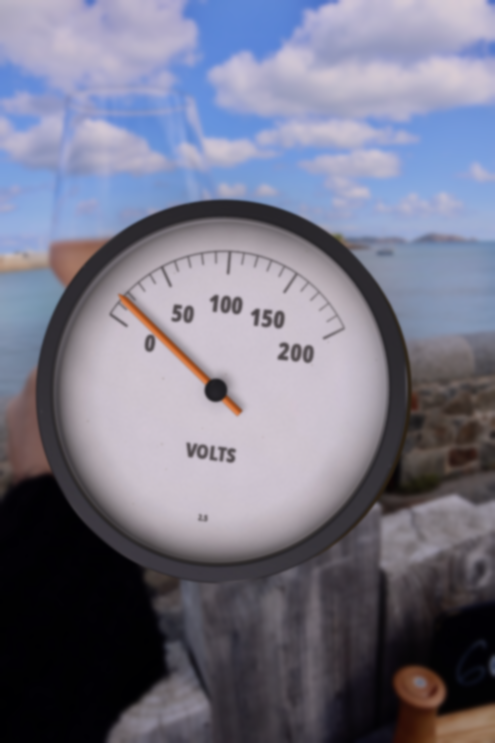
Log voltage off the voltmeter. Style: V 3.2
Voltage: V 15
